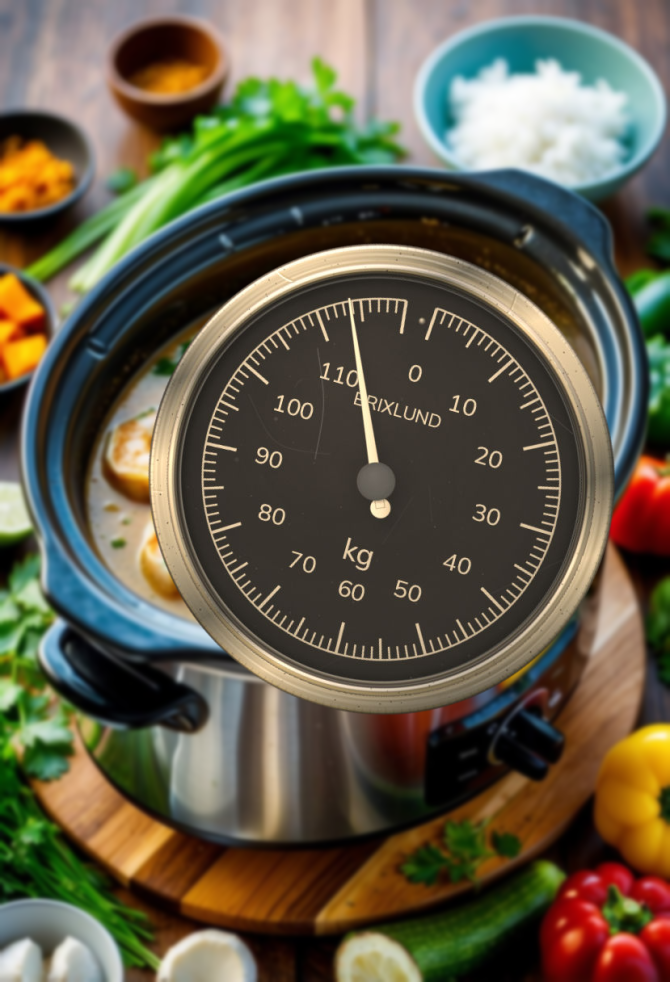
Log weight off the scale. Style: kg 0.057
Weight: kg 114
